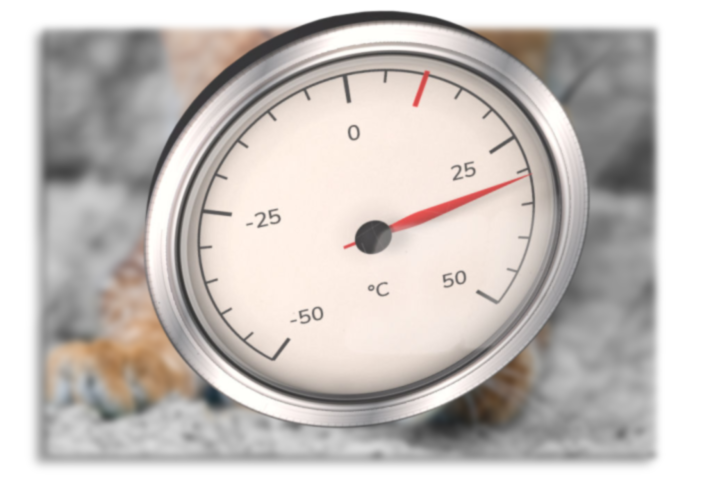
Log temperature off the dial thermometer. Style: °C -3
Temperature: °C 30
